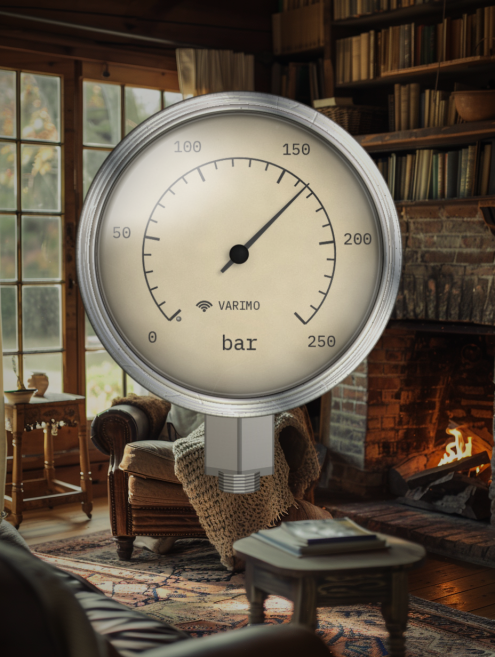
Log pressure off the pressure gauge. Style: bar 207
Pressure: bar 165
